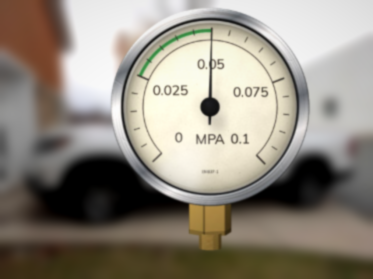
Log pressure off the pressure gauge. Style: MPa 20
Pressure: MPa 0.05
